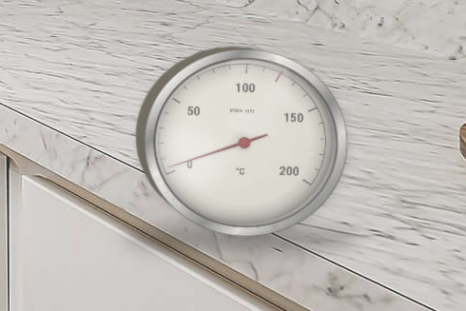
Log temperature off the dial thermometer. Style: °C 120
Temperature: °C 5
